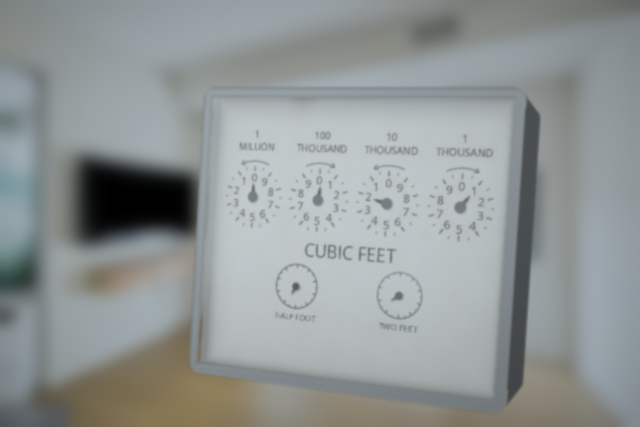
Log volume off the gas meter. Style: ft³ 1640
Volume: ft³ 2100
